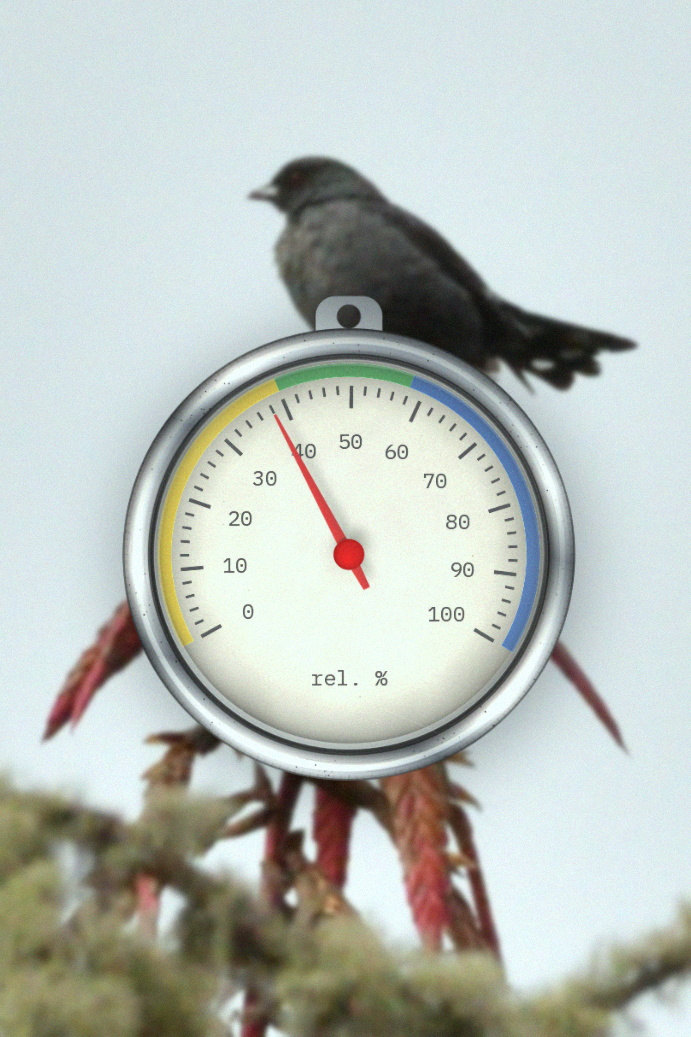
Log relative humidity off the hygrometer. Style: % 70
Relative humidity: % 38
